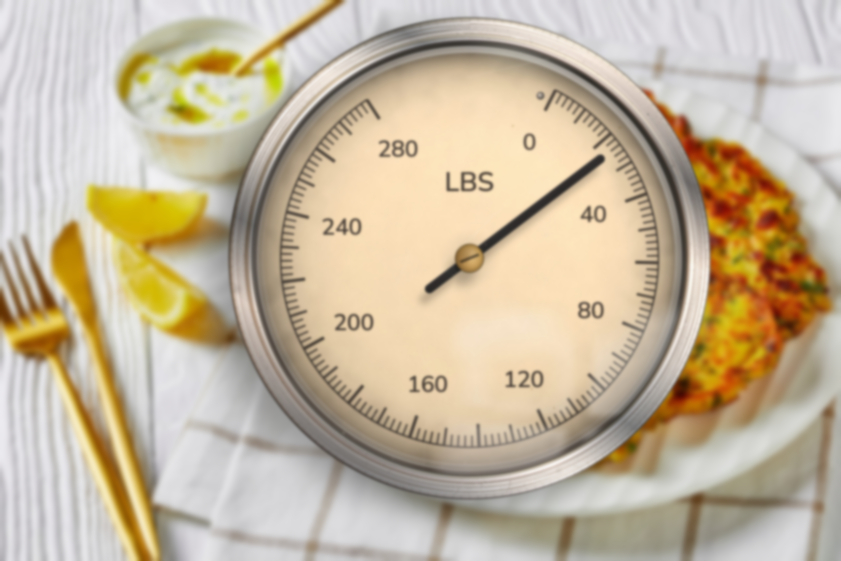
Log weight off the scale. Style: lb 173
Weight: lb 24
